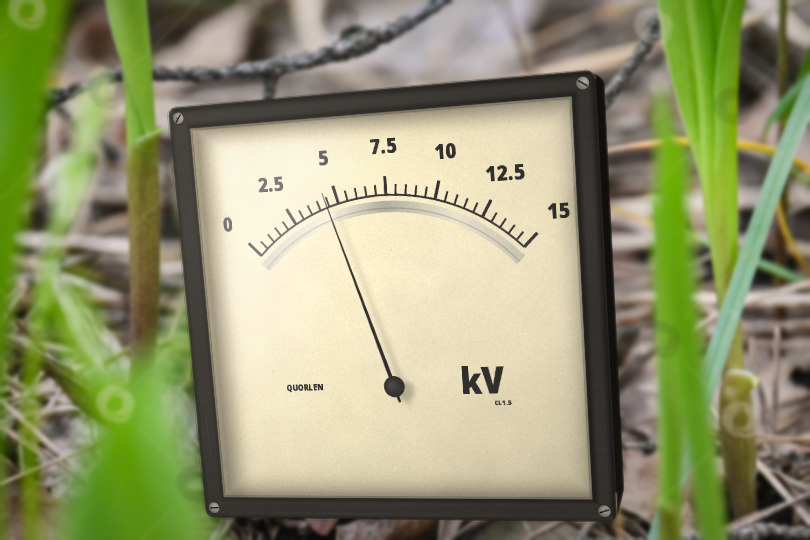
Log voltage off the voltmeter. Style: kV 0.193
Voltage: kV 4.5
